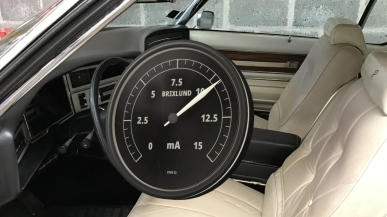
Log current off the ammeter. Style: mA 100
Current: mA 10.5
